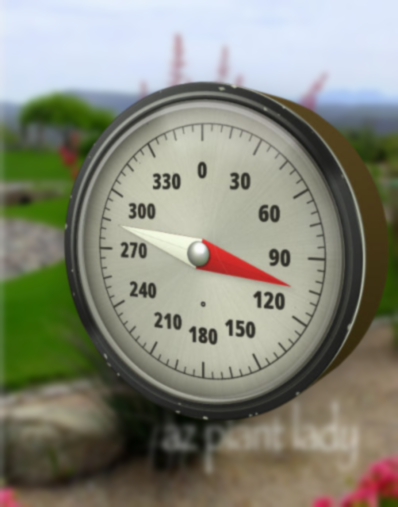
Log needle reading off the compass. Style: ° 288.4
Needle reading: ° 105
